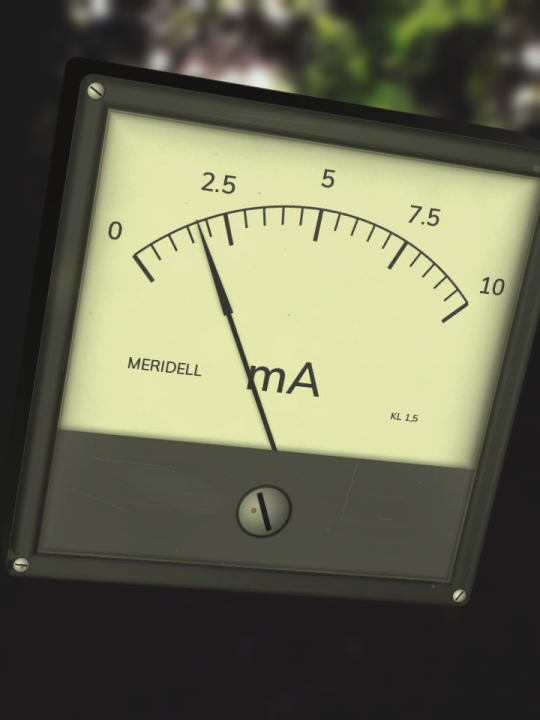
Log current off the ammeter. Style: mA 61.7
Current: mA 1.75
